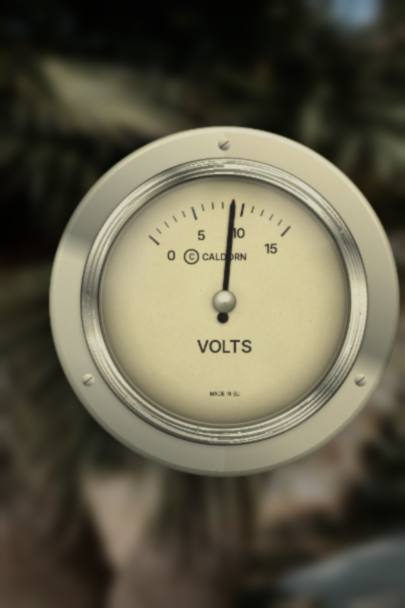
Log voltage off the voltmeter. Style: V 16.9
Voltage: V 9
